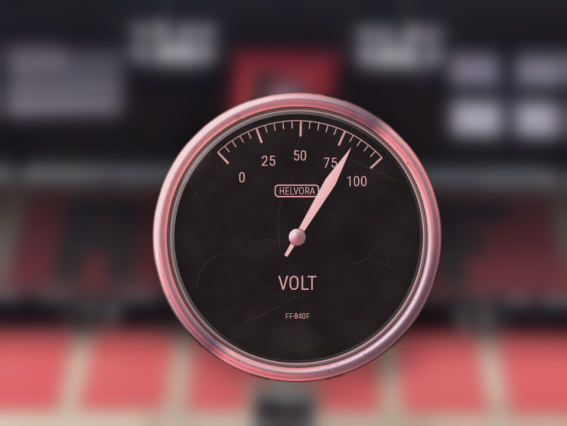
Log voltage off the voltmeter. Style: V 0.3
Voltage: V 82.5
